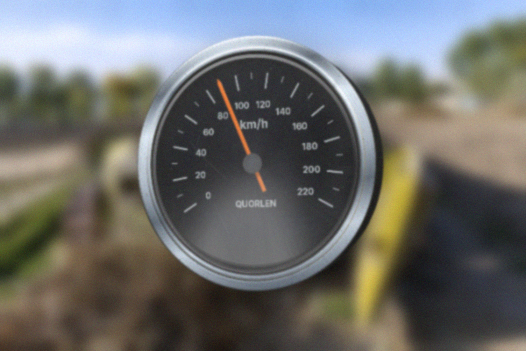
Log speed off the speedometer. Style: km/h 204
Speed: km/h 90
